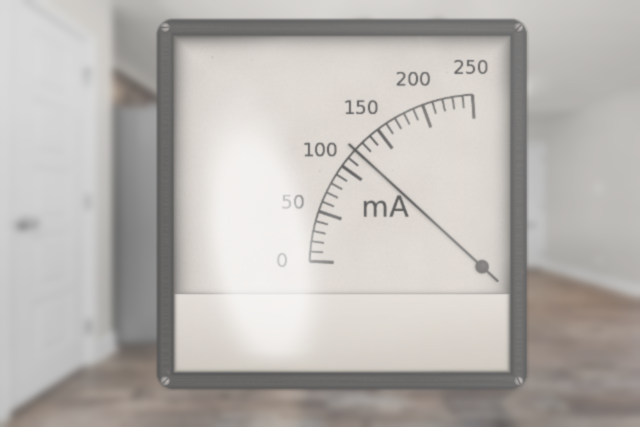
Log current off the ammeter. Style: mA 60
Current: mA 120
